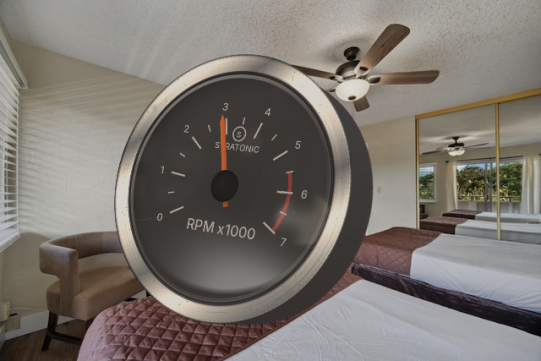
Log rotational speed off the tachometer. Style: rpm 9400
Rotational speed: rpm 3000
